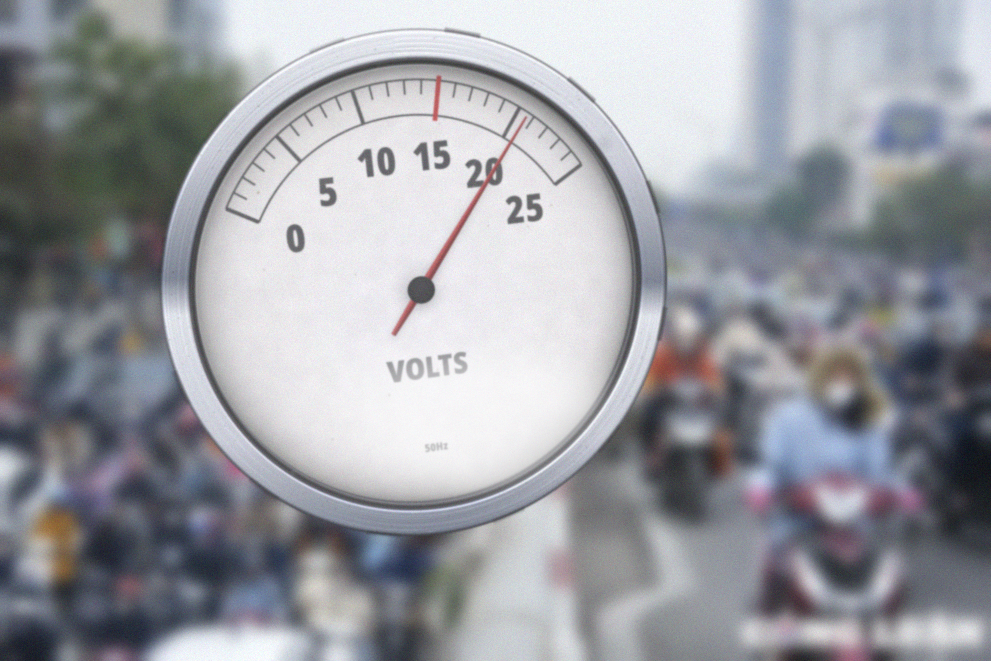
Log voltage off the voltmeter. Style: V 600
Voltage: V 20.5
